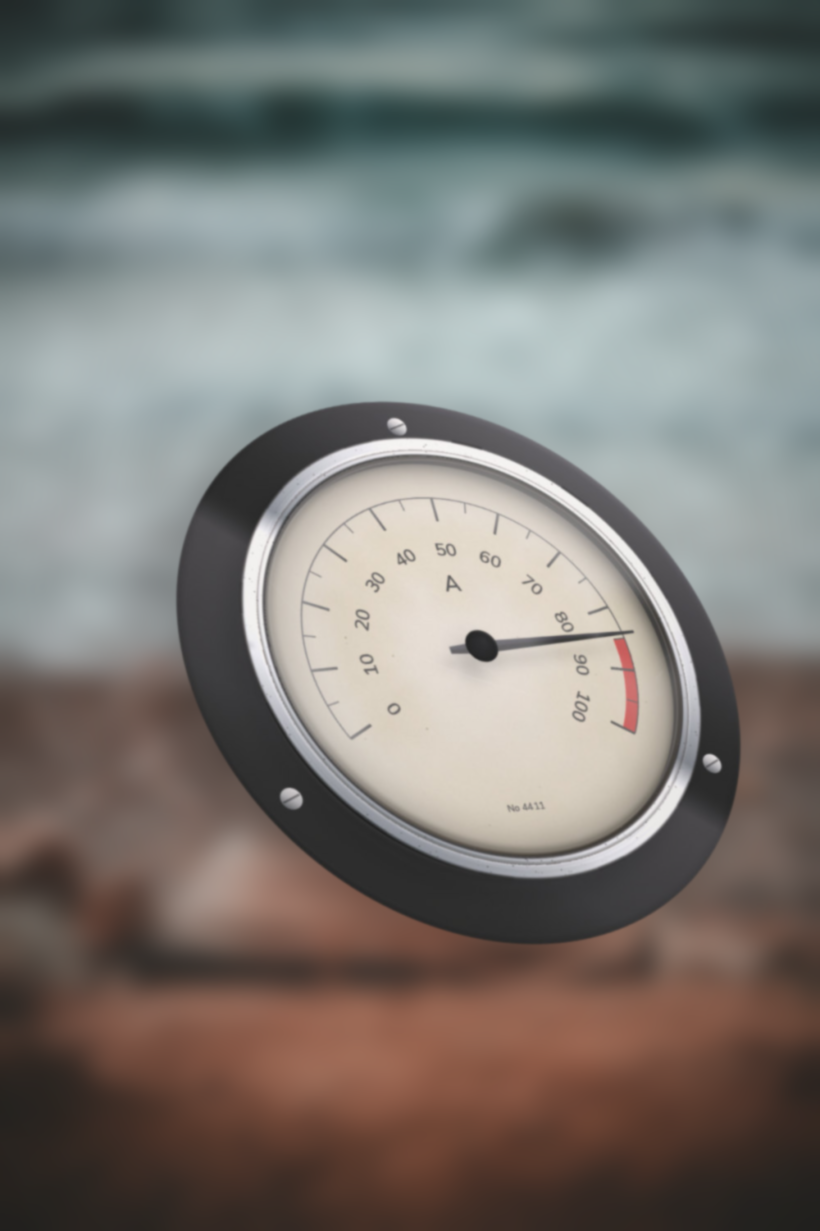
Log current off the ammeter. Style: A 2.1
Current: A 85
